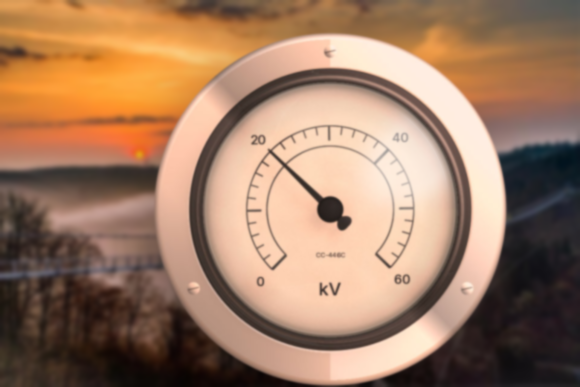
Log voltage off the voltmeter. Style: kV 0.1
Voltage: kV 20
